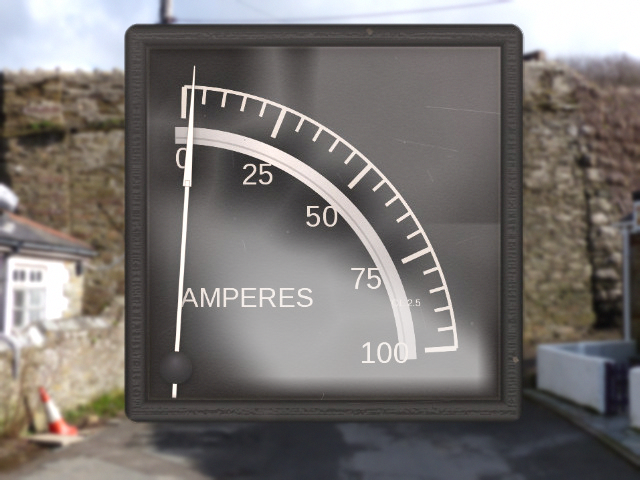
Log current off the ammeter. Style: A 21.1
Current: A 2.5
